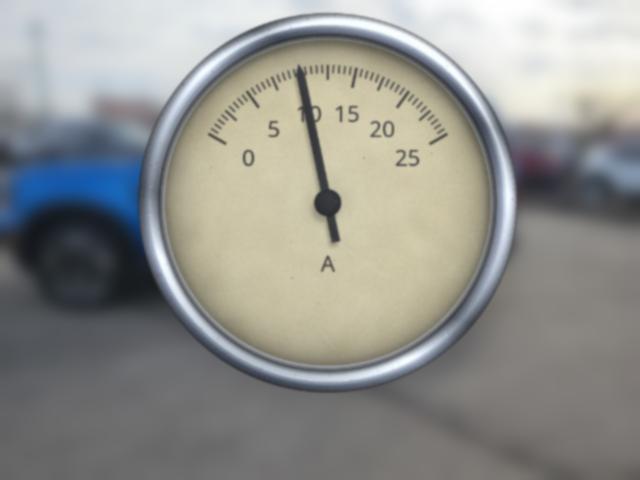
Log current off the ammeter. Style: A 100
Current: A 10
